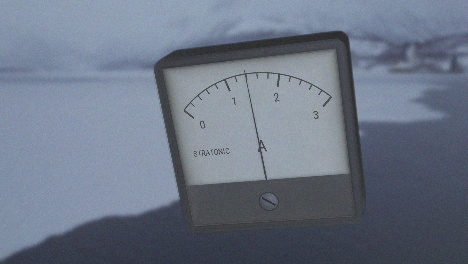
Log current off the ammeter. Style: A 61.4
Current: A 1.4
